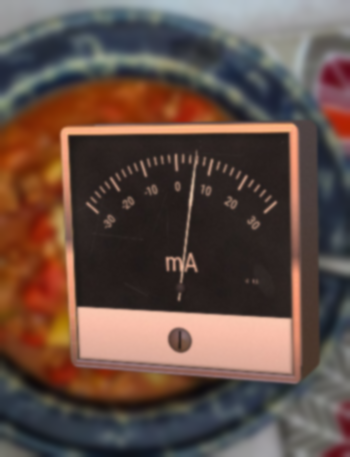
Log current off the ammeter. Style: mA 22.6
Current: mA 6
